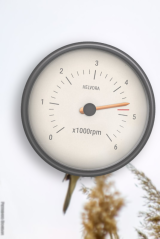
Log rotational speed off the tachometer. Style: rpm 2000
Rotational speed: rpm 4600
